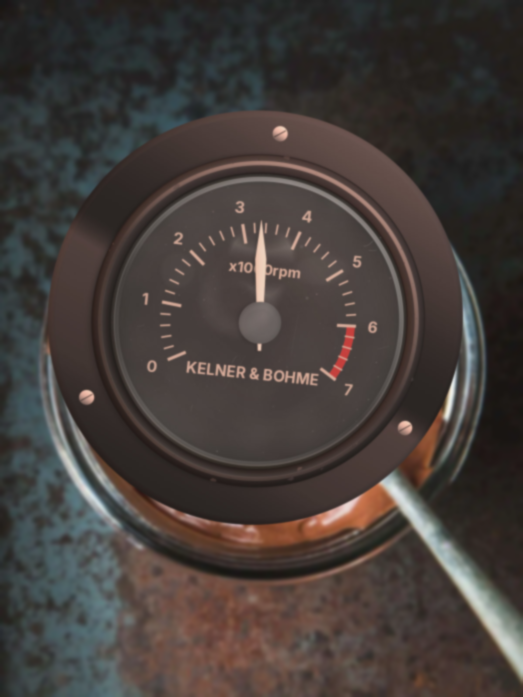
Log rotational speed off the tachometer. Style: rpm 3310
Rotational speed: rpm 3300
